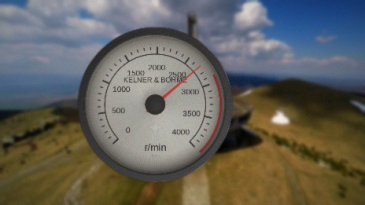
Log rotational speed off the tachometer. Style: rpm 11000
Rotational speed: rpm 2700
